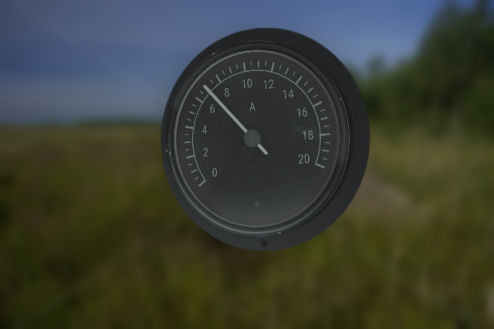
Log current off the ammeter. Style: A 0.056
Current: A 7
